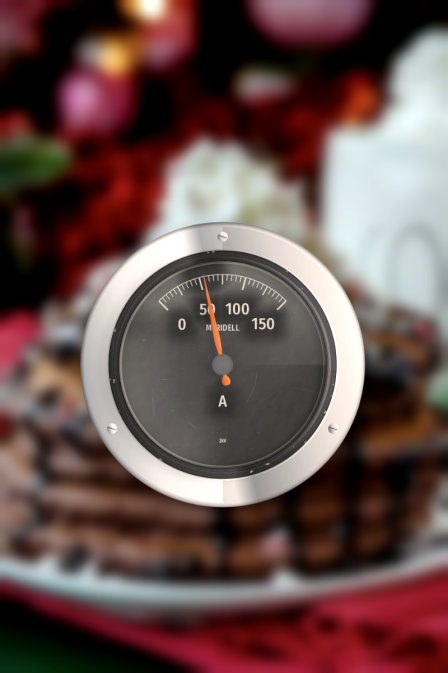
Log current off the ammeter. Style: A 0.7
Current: A 55
